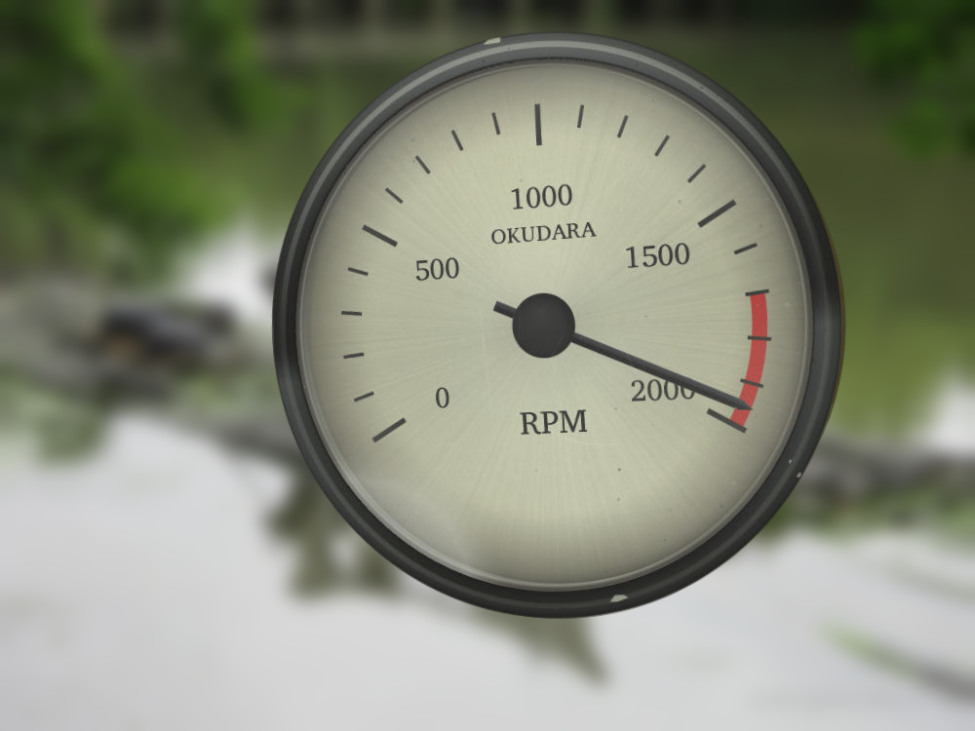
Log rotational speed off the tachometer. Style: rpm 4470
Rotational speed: rpm 1950
